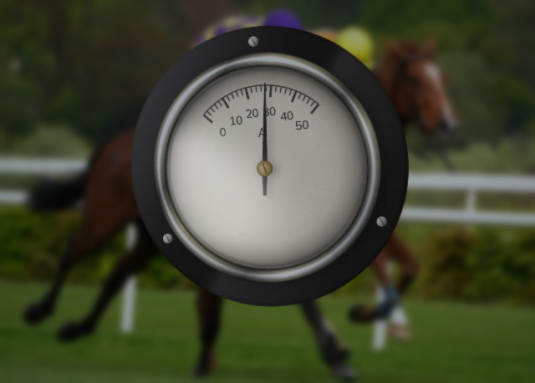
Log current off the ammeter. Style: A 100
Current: A 28
